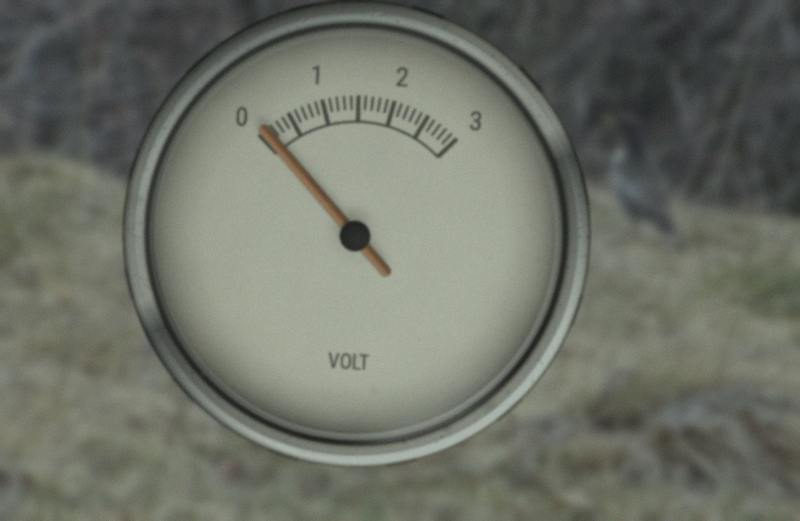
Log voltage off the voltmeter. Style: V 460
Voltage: V 0.1
